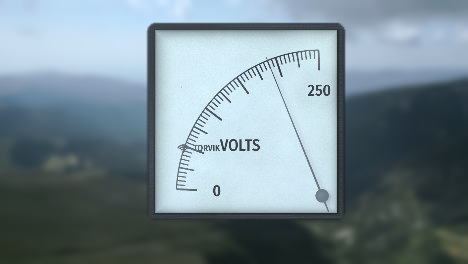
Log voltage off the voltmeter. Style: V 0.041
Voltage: V 190
